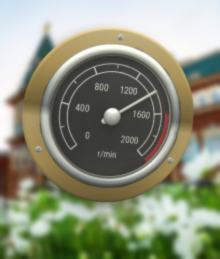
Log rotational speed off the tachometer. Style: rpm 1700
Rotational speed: rpm 1400
